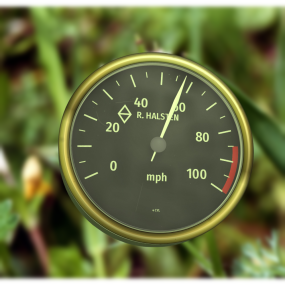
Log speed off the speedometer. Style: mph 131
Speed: mph 57.5
